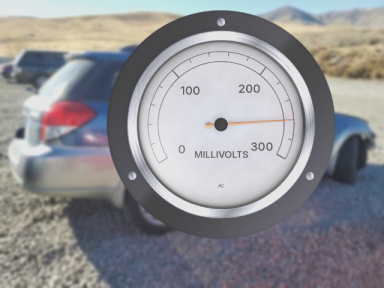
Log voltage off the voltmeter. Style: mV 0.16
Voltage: mV 260
